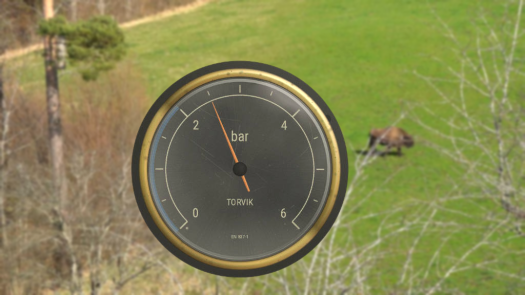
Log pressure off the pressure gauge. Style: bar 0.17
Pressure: bar 2.5
